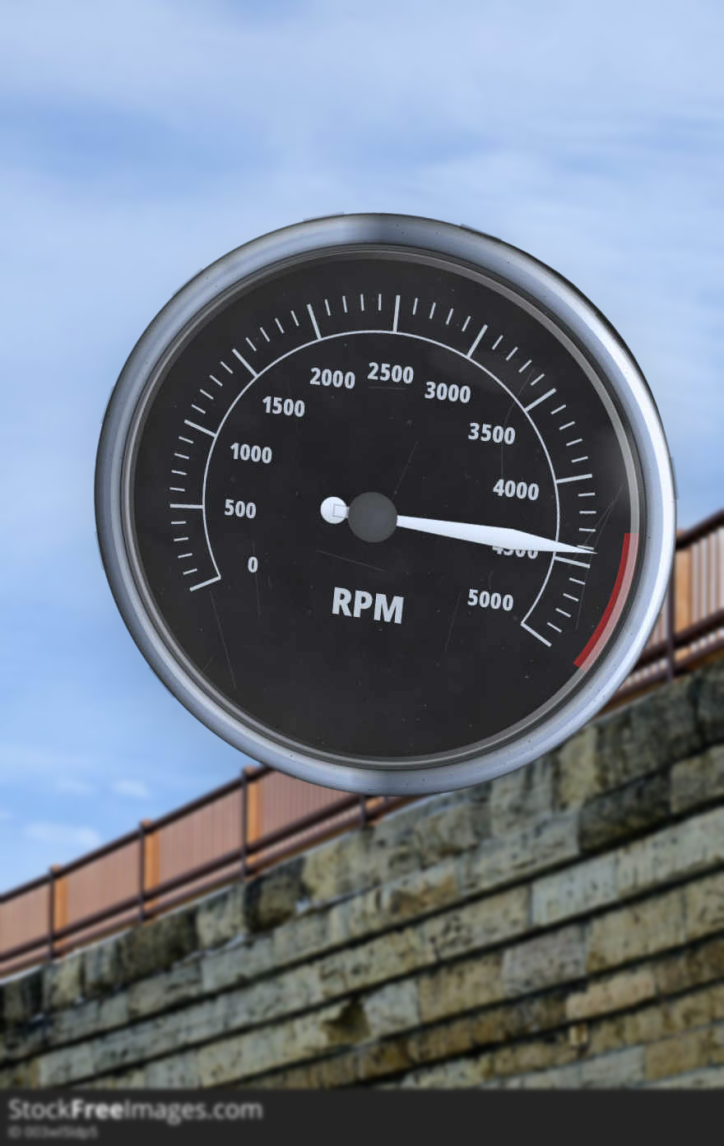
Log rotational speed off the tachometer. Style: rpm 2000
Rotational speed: rpm 4400
